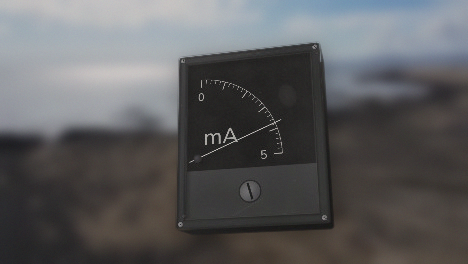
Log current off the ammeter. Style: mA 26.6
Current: mA 3.8
